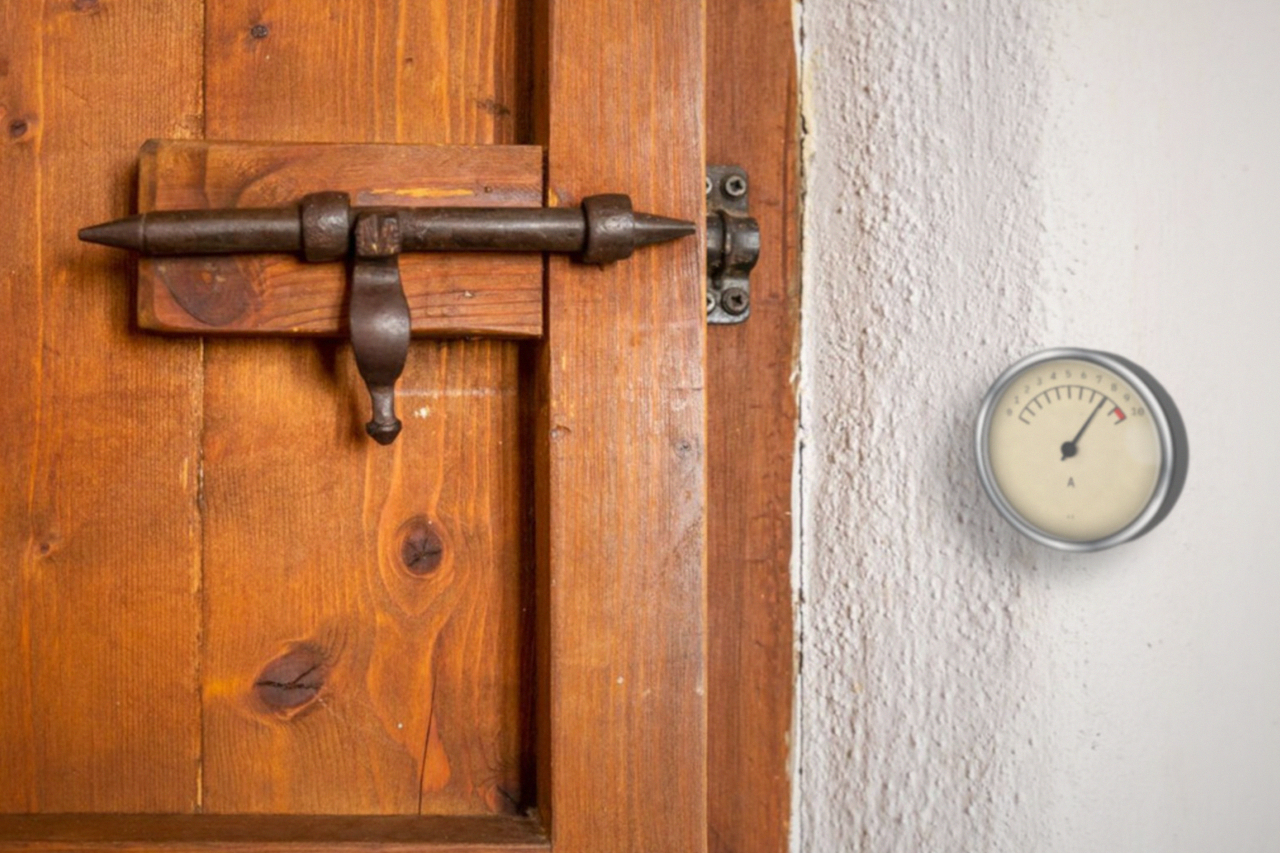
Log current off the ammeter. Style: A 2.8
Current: A 8
